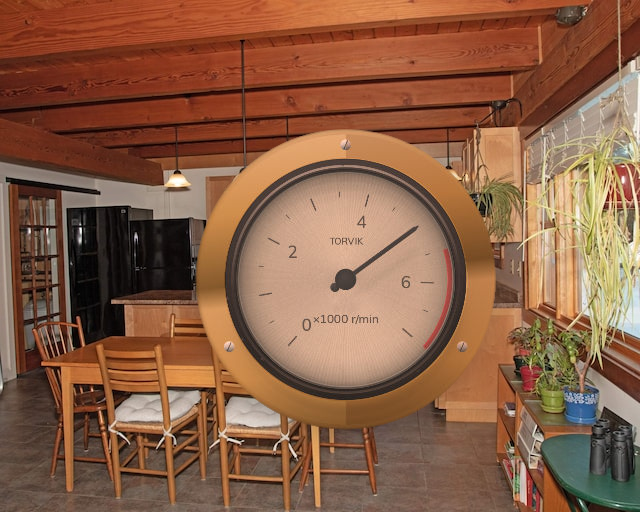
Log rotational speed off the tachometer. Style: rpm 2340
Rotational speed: rpm 5000
